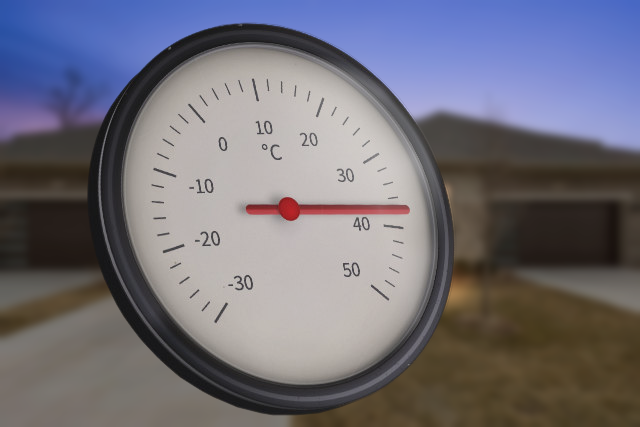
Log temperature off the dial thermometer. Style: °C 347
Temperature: °C 38
